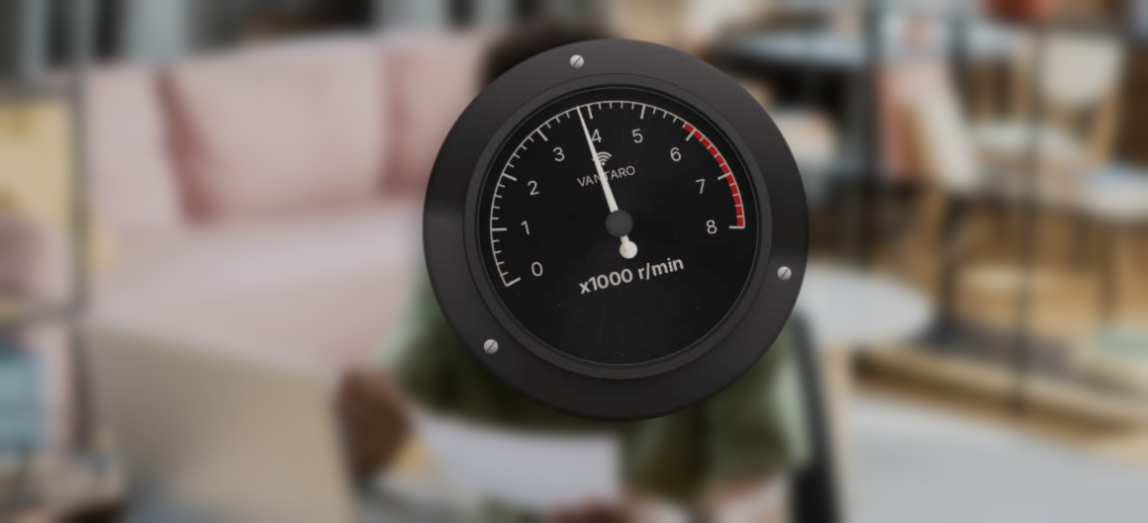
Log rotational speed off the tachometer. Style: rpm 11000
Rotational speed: rpm 3800
